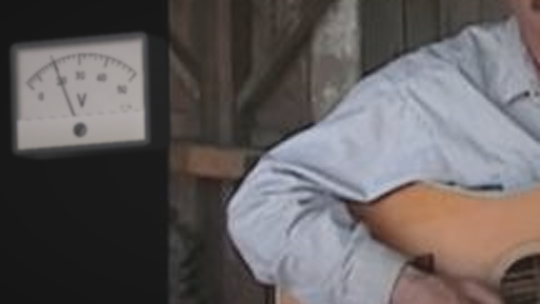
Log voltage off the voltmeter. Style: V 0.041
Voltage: V 20
